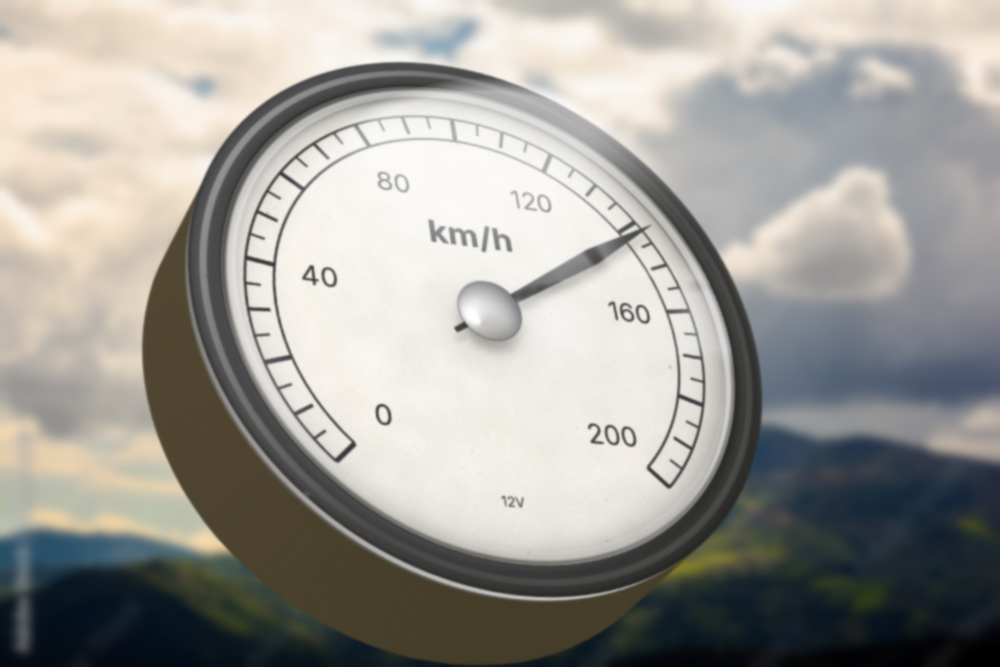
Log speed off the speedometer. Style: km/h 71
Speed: km/h 142.5
